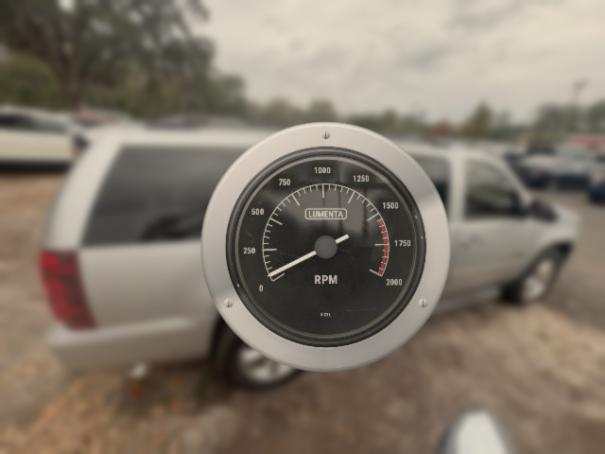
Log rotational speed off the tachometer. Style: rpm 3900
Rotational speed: rpm 50
